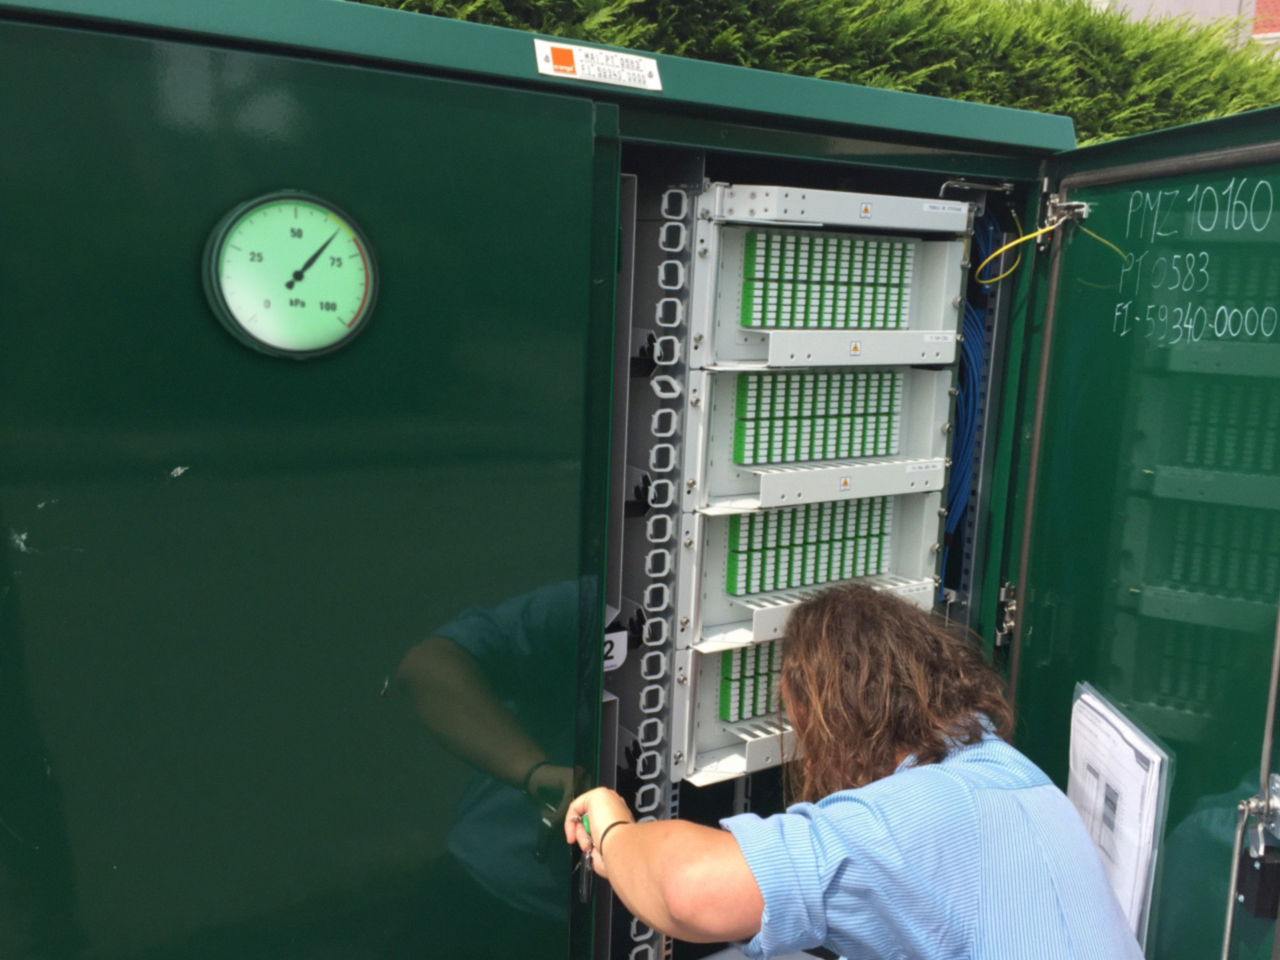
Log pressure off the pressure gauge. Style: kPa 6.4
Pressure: kPa 65
